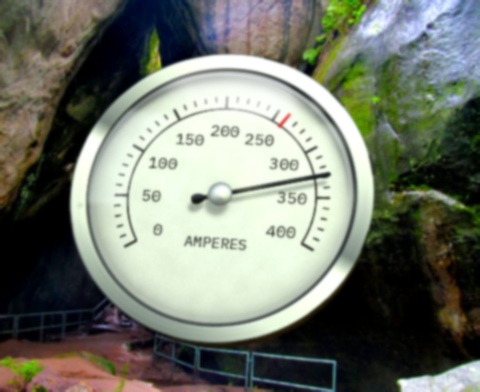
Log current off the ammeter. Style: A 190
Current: A 330
